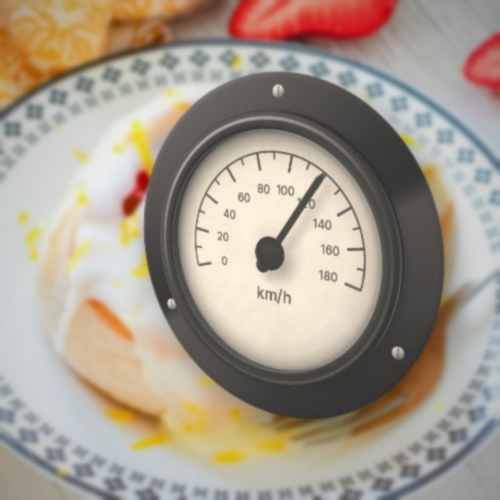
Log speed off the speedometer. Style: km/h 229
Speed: km/h 120
